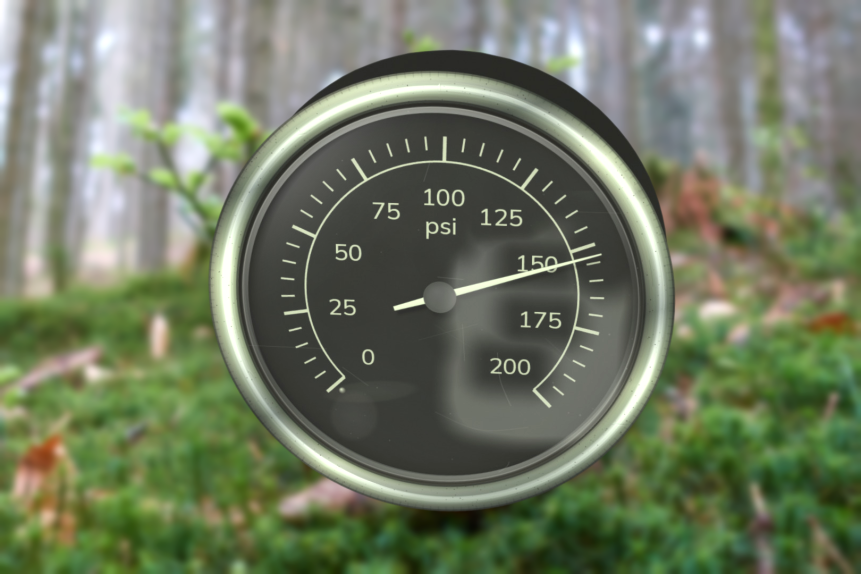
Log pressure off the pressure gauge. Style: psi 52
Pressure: psi 152.5
